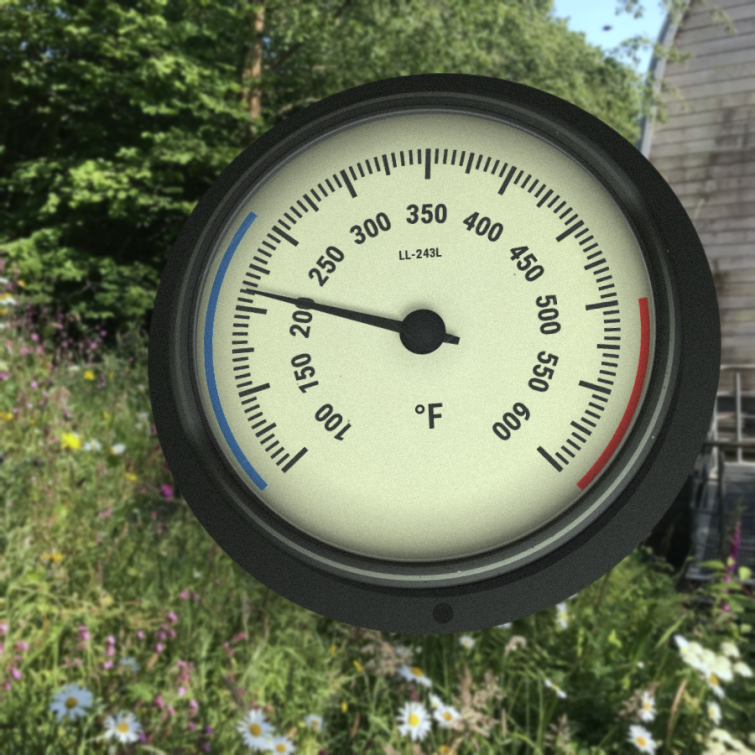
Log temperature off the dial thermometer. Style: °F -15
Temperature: °F 210
